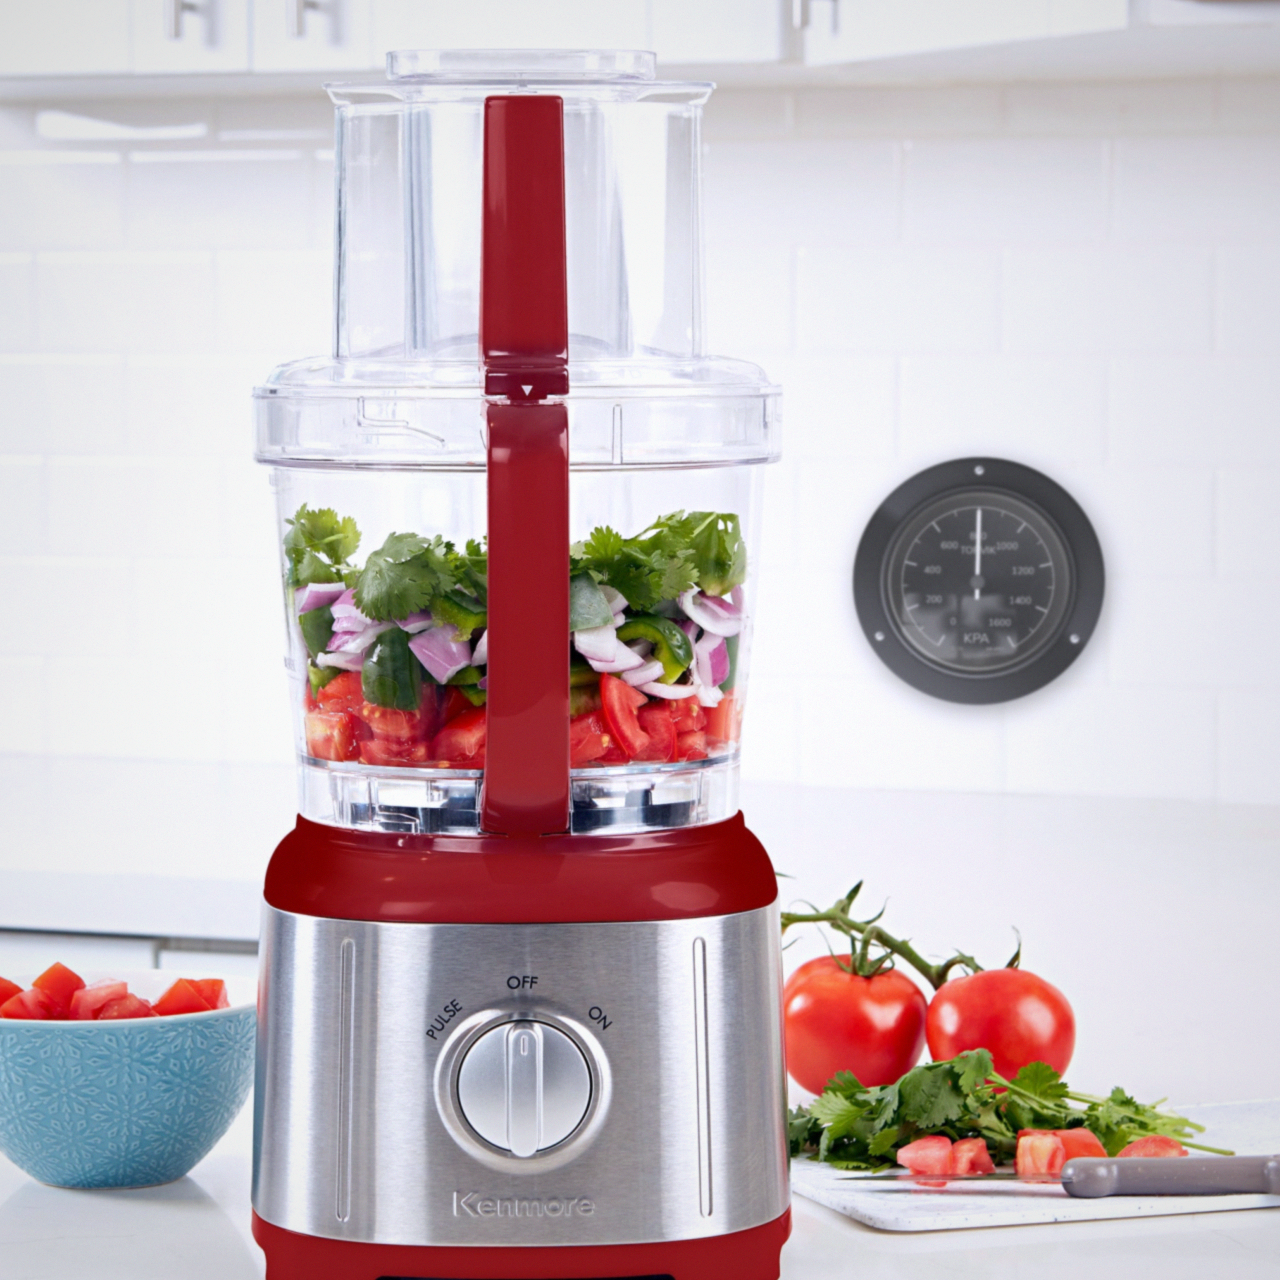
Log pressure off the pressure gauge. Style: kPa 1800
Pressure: kPa 800
